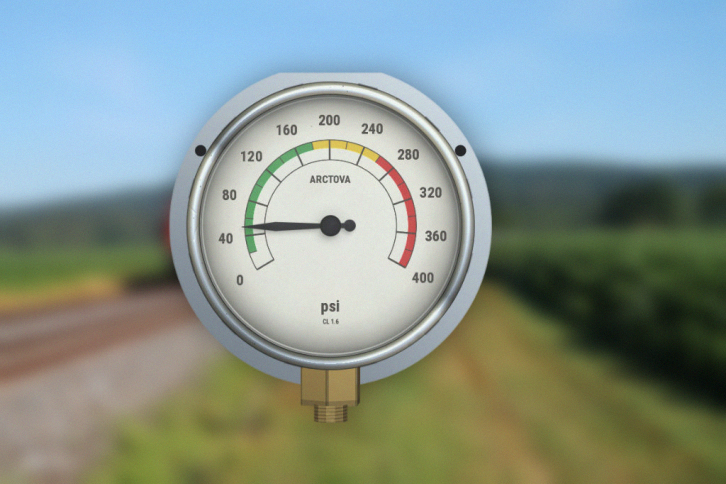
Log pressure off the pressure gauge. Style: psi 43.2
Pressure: psi 50
